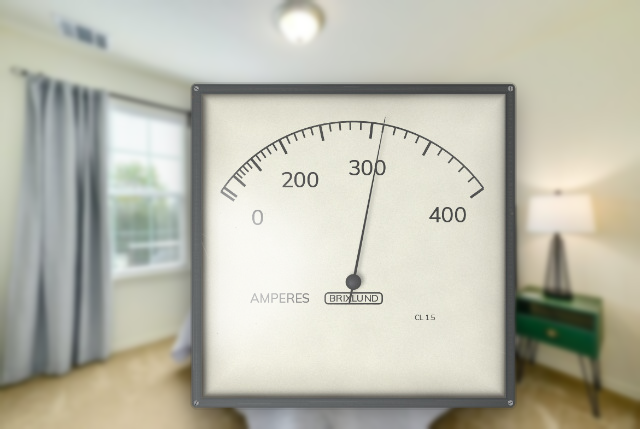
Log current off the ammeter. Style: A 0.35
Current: A 310
